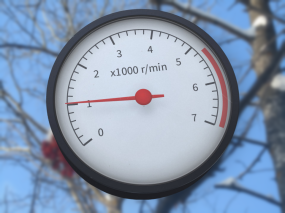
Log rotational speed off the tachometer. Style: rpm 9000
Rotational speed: rpm 1000
